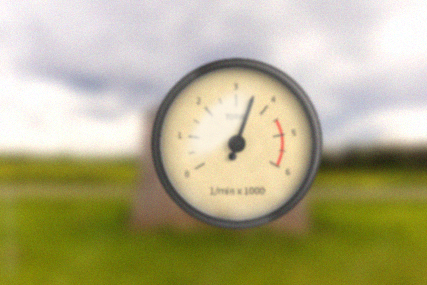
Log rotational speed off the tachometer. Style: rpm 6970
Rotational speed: rpm 3500
